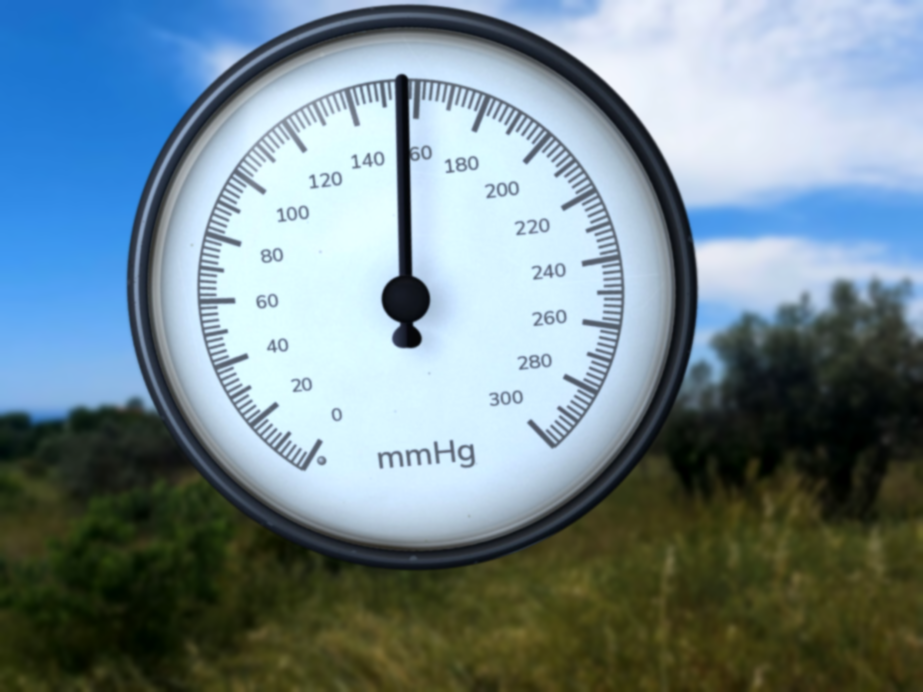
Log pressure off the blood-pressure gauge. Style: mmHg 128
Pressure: mmHg 156
